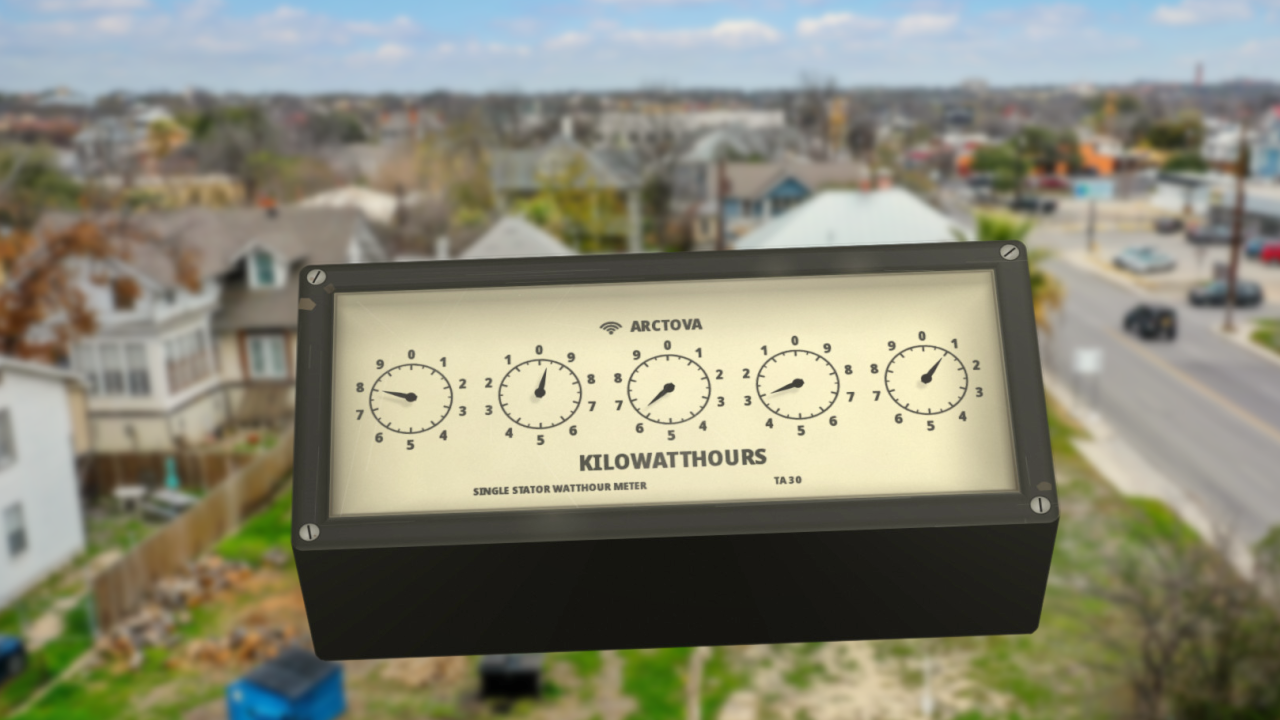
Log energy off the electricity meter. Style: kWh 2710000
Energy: kWh 79631
